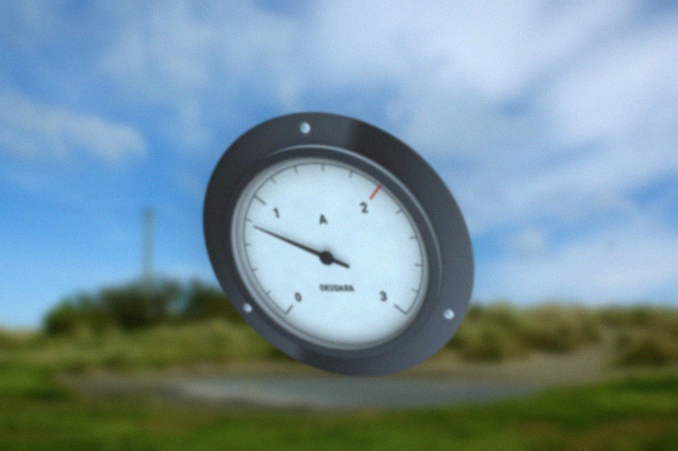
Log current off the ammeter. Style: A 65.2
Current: A 0.8
